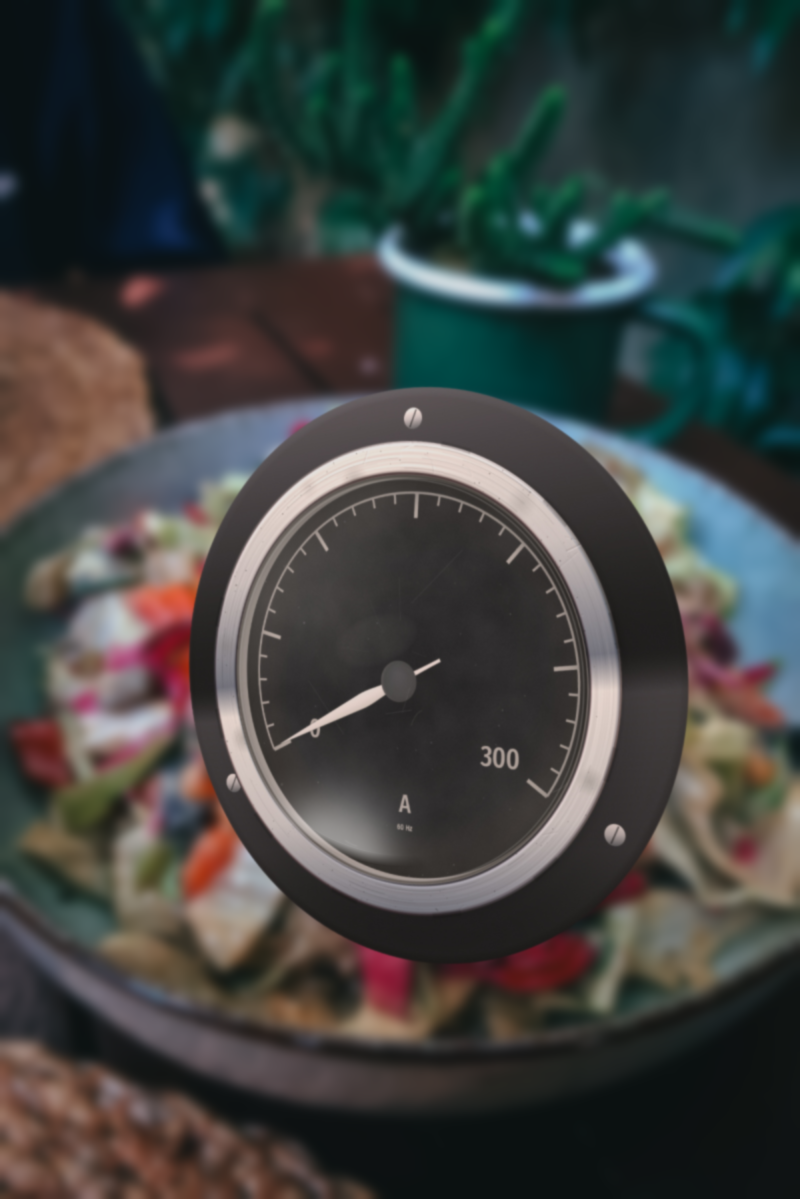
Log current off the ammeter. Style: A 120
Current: A 0
